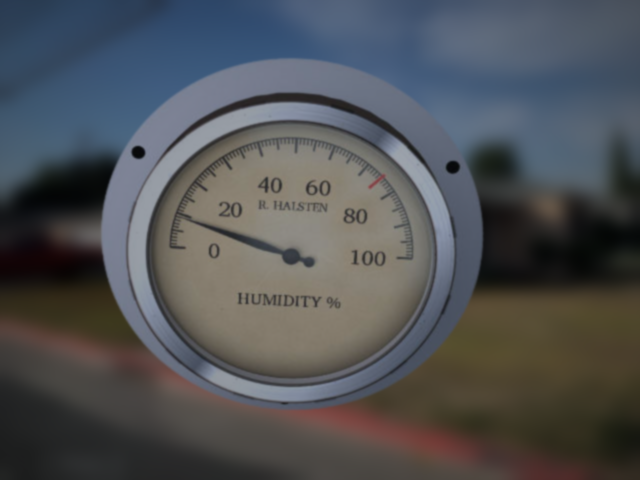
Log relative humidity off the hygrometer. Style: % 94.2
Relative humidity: % 10
